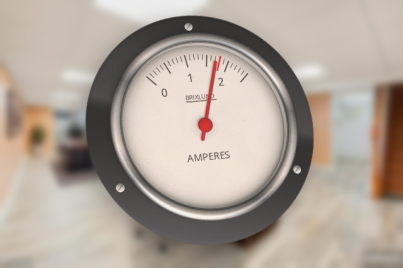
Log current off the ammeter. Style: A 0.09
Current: A 1.7
